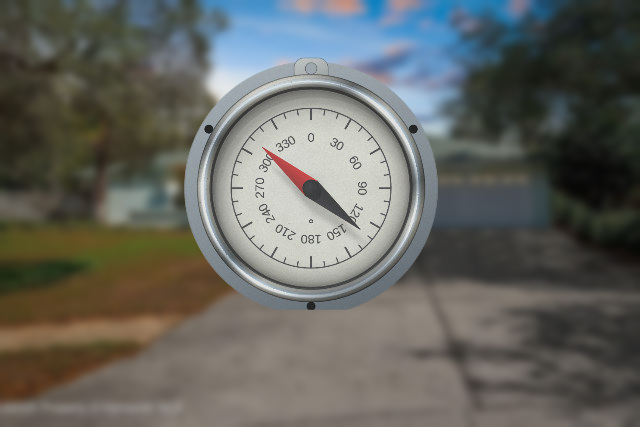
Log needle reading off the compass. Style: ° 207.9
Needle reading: ° 310
